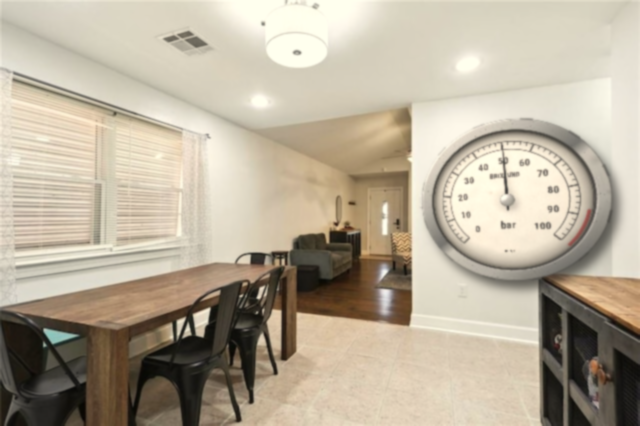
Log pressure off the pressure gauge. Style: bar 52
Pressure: bar 50
